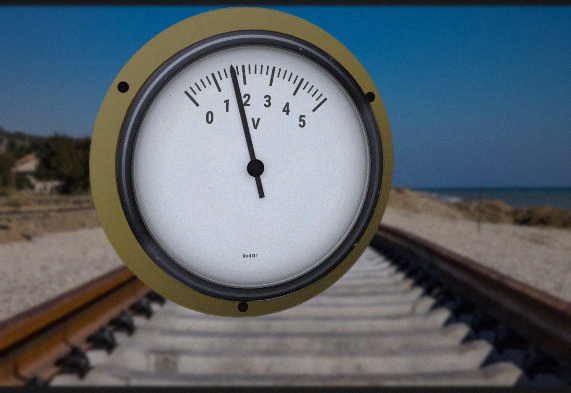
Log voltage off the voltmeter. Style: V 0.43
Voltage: V 1.6
